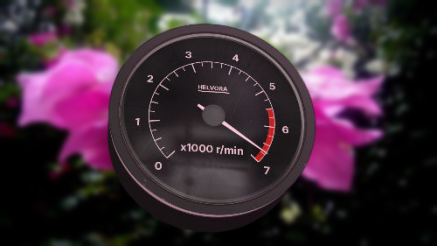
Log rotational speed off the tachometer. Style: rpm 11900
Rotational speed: rpm 6750
